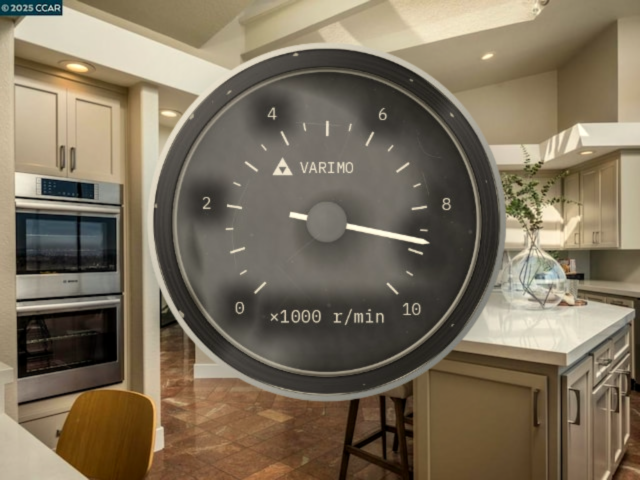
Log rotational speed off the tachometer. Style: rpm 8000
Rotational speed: rpm 8750
